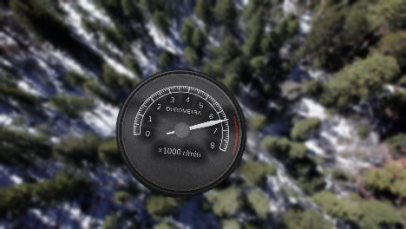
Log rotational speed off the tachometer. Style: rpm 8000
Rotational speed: rpm 6500
